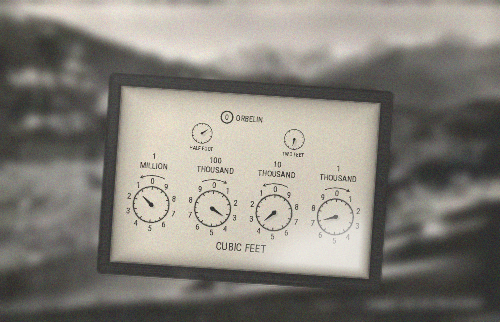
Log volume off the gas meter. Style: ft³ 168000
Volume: ft³ 133700
